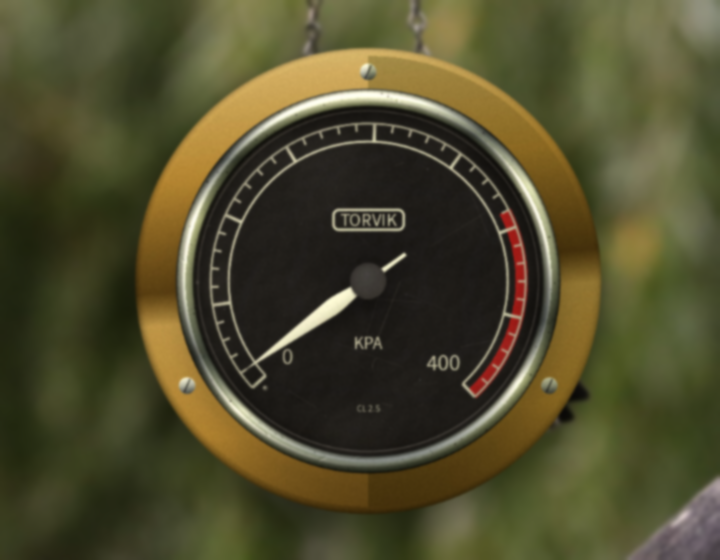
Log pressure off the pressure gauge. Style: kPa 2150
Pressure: kPa 10
